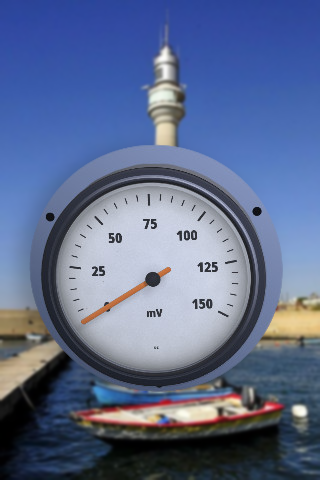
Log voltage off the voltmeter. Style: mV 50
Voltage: mV 0
